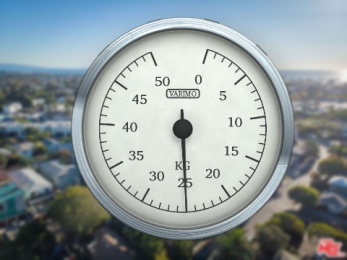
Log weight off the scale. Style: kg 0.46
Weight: kg 25
